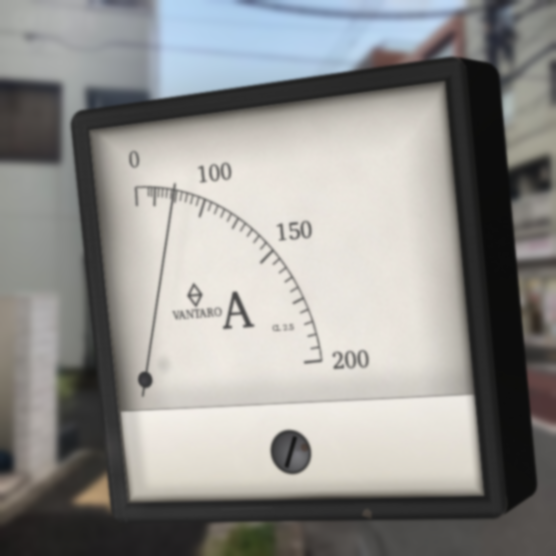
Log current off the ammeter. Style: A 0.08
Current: A 75
